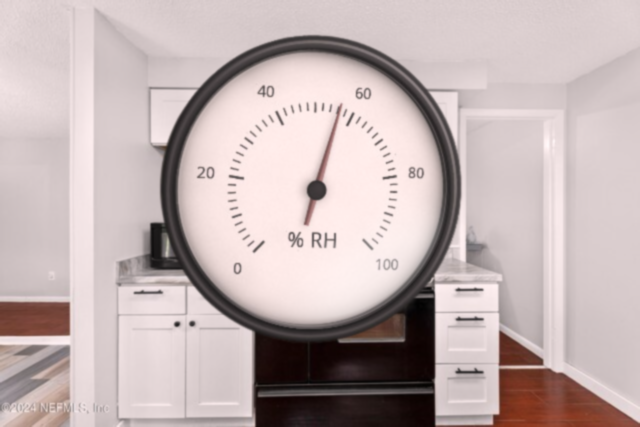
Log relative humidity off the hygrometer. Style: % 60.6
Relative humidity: % 56
